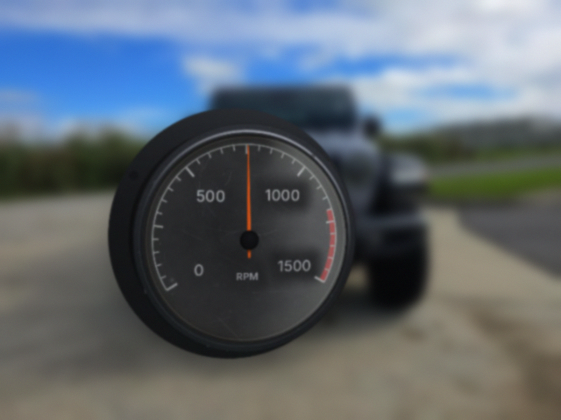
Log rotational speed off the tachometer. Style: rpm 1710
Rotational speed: rpm 750
